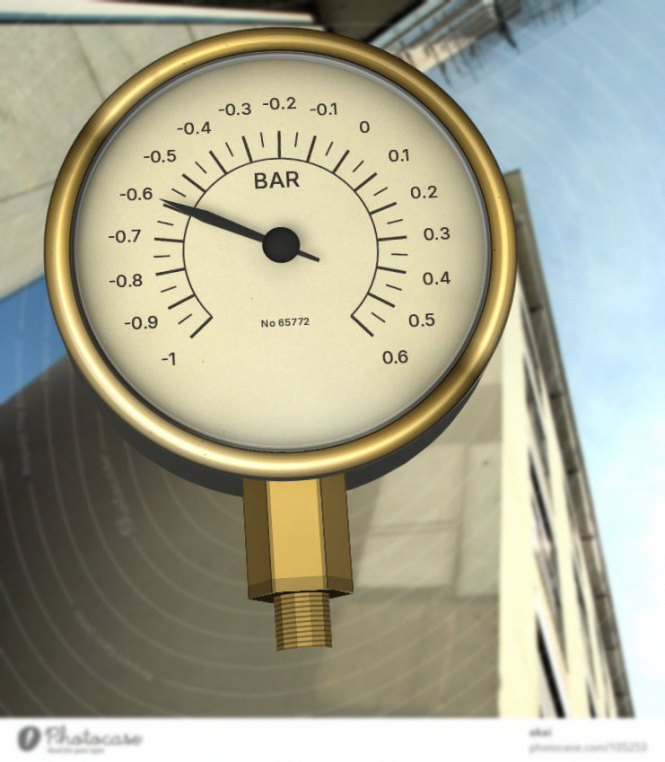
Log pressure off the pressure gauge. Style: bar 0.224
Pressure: bar -0.6
